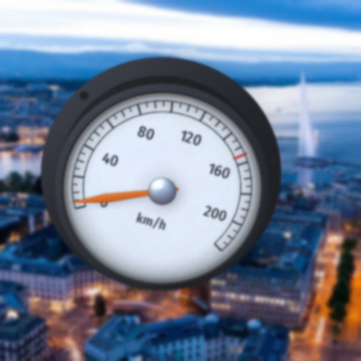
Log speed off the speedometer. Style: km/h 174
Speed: km/h 5
